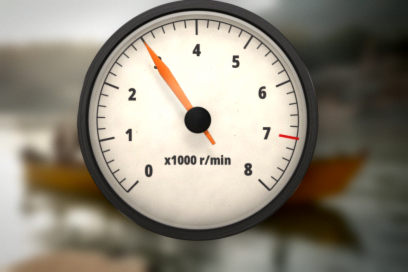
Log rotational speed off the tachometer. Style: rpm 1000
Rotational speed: rpm 3000
